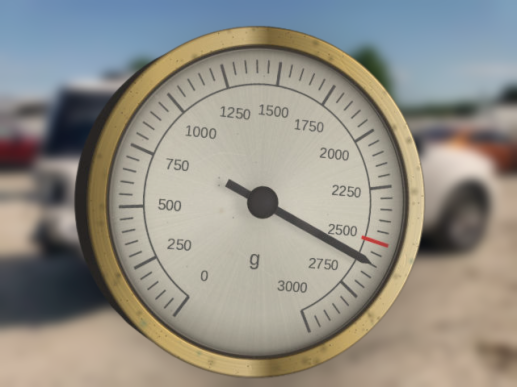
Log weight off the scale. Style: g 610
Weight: g 2600
